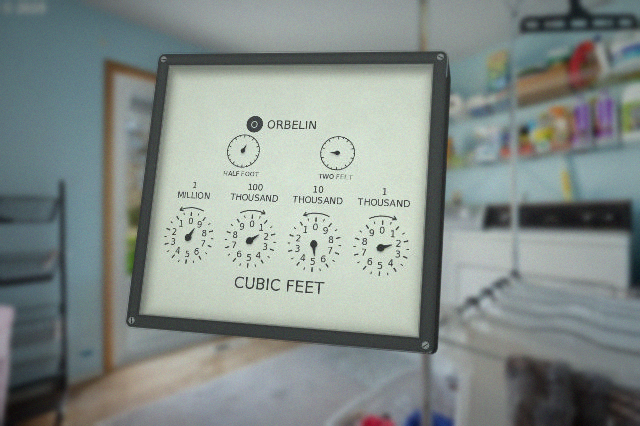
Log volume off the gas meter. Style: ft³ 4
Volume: ft³ 915200
